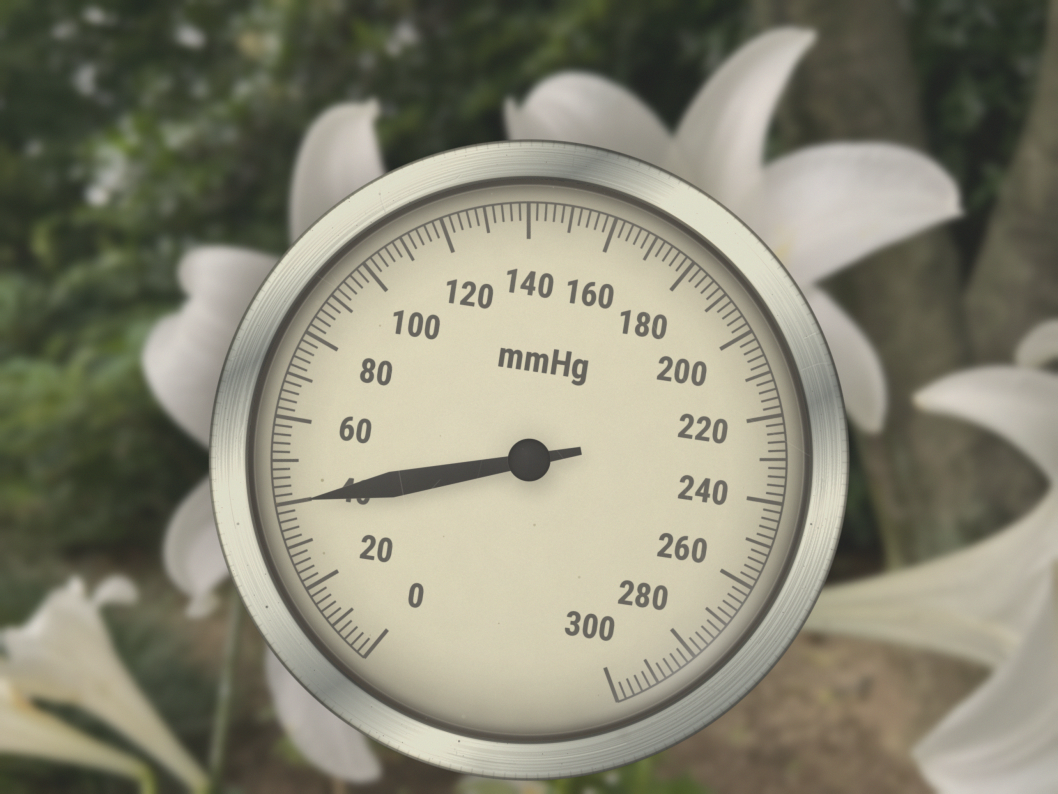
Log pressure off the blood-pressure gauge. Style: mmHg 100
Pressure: mmHg 40
